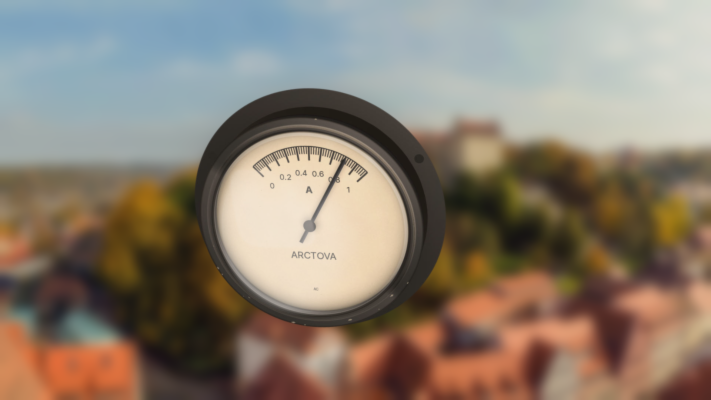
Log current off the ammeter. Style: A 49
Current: A 0.8
